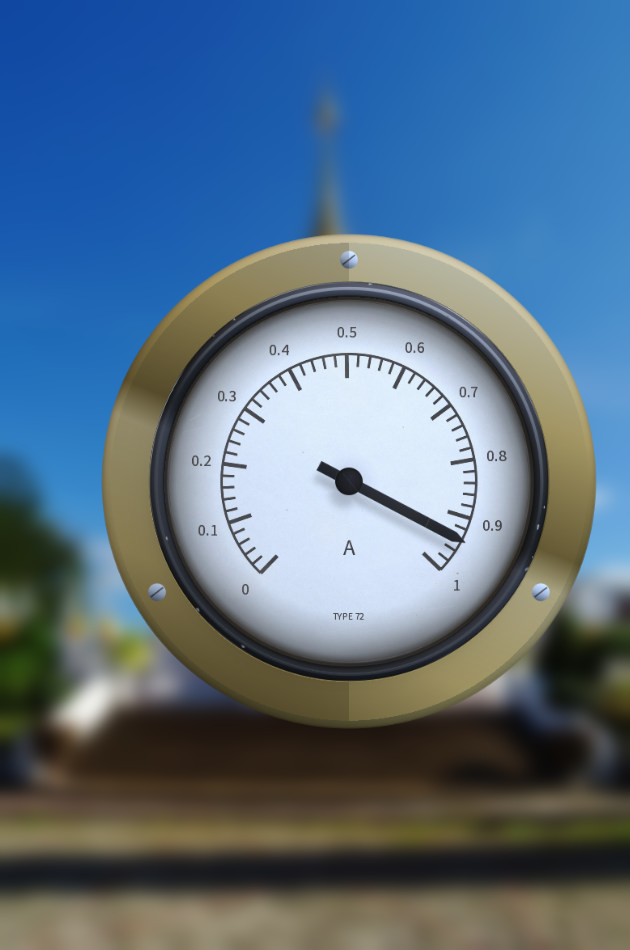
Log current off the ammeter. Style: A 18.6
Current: A 0.94
